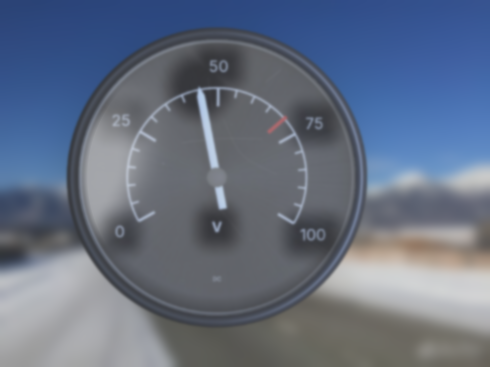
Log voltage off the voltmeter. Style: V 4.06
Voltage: V 45
